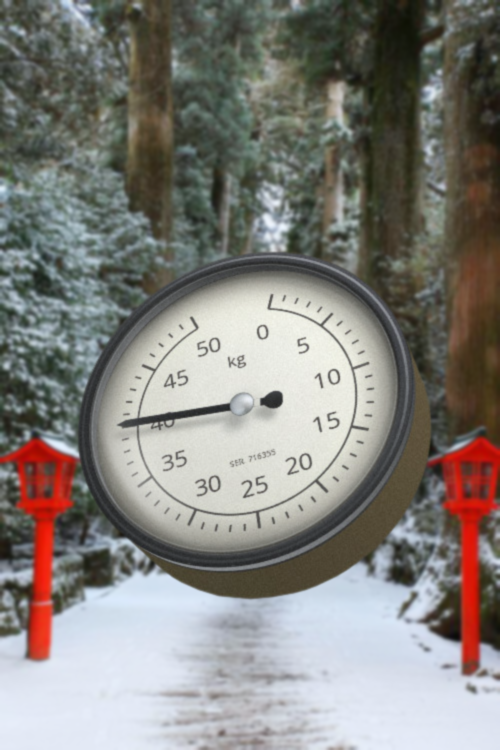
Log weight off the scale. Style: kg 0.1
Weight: kg 40
